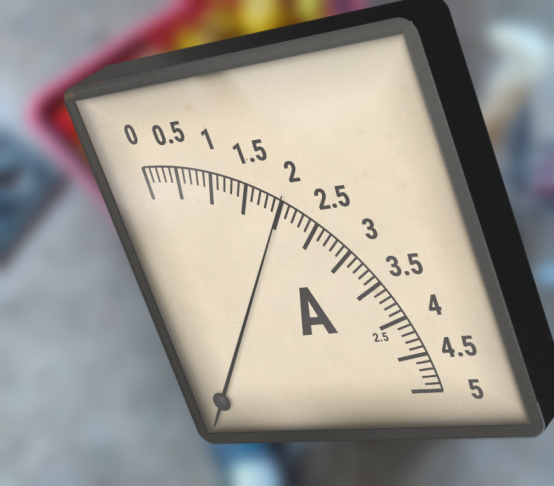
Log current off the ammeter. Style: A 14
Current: A 2
